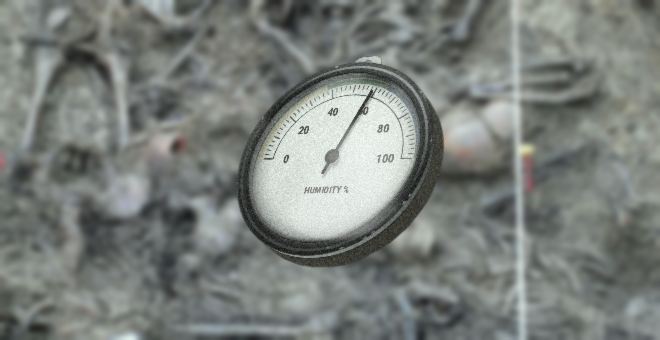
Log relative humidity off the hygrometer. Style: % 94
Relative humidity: % 60
